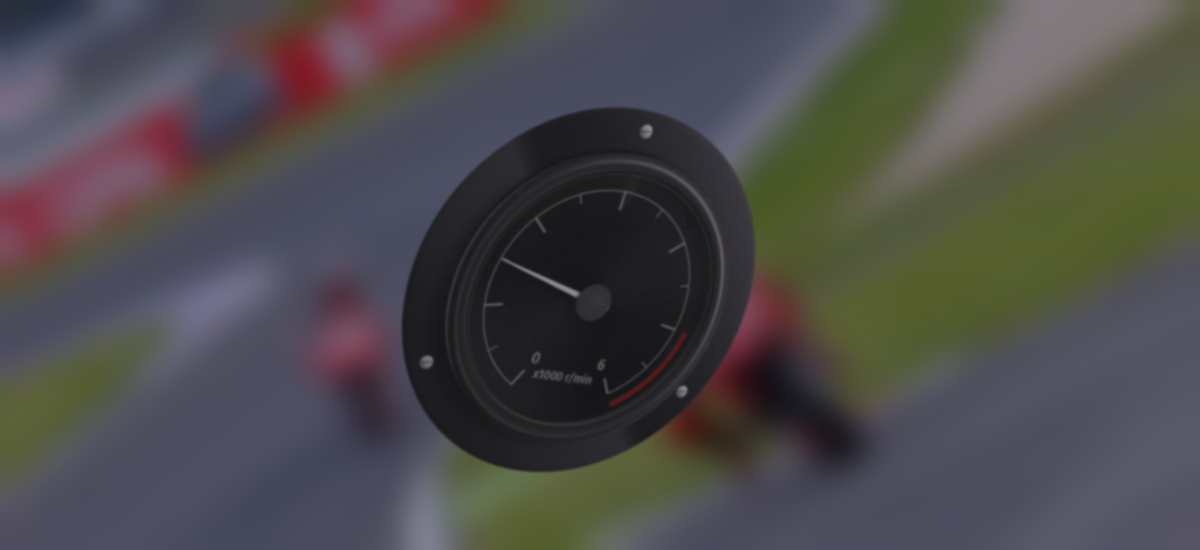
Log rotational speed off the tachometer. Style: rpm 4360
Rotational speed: rpm 1500
